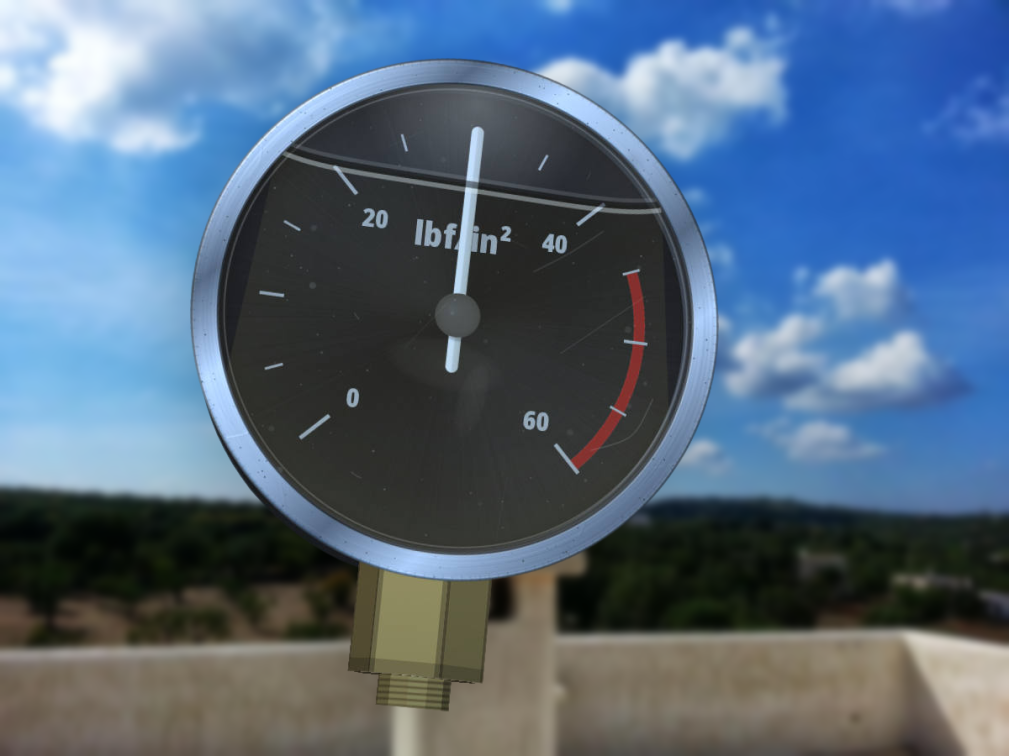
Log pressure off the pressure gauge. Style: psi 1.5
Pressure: psi 30
